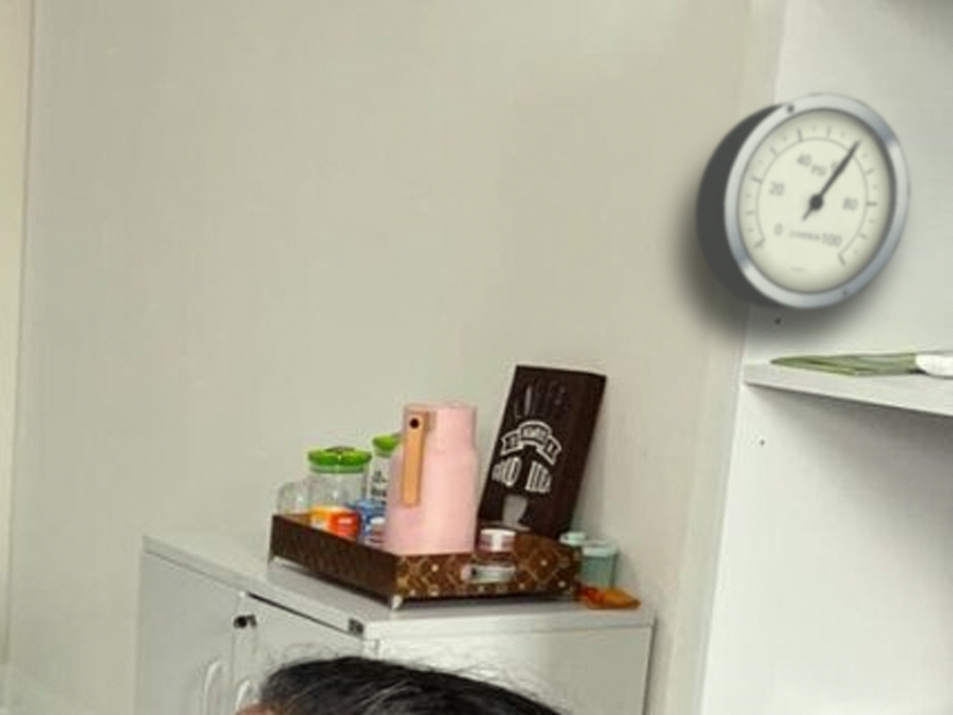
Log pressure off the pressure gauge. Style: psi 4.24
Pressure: psi 60
